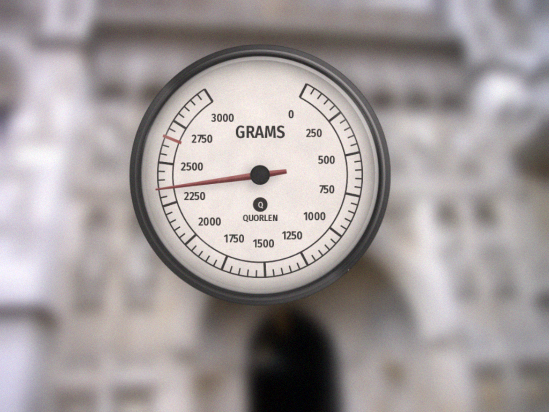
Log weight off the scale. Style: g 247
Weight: g 2350
